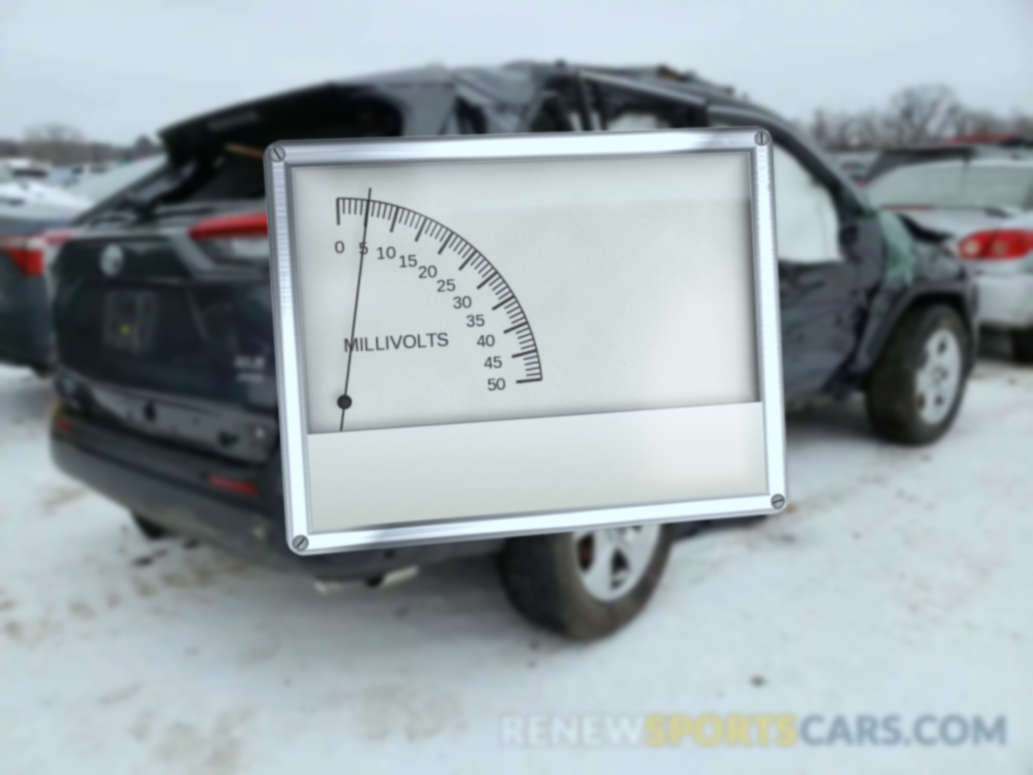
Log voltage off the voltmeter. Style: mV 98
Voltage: mV 5
